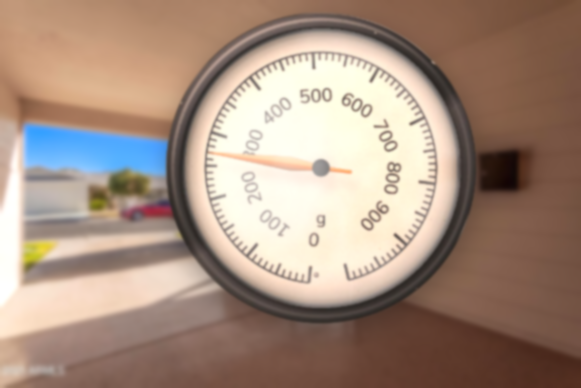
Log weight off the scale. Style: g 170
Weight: g 270
